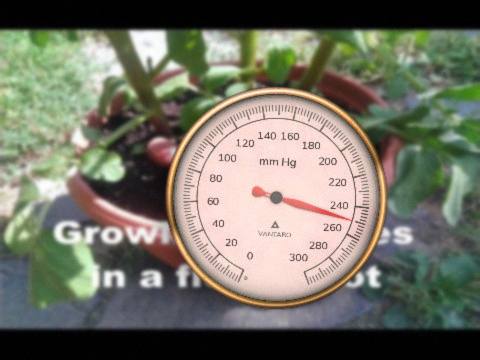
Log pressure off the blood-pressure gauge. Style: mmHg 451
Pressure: mmHg 250
